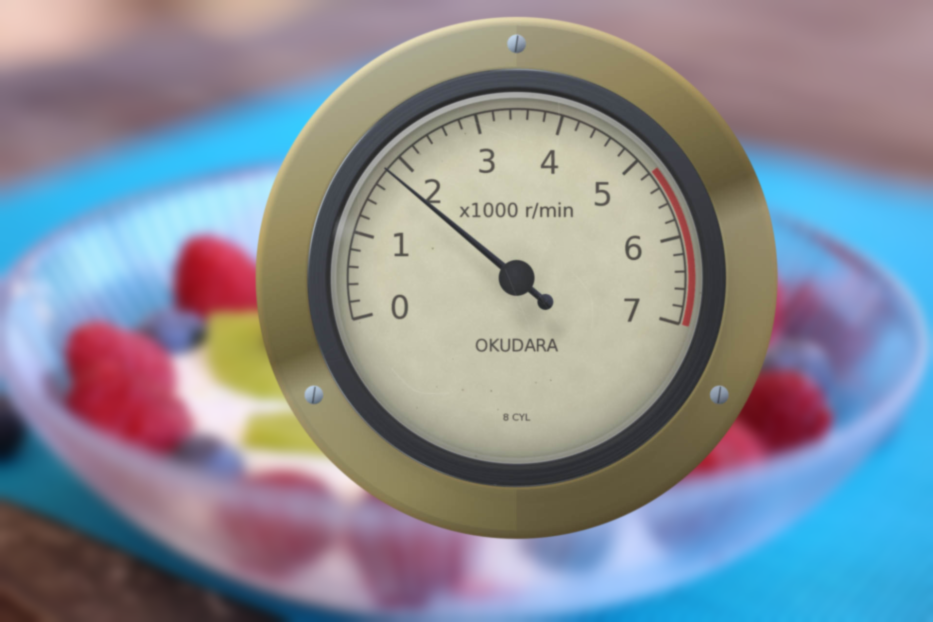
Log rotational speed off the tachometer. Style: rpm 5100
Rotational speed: rpm 1800
